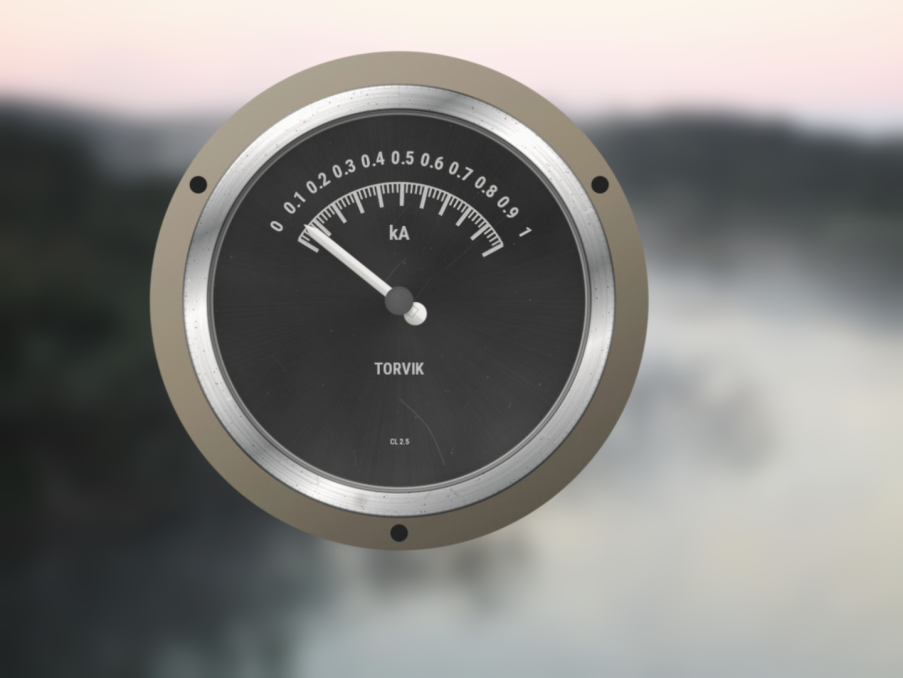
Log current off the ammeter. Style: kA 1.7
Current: kA 0.06
